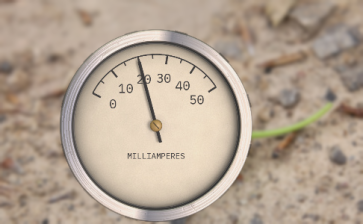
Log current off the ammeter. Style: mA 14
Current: mA 20
